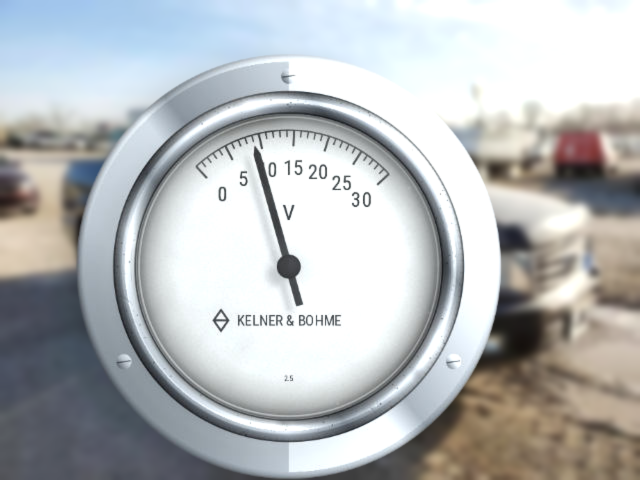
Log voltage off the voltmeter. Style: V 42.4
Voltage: V 9
